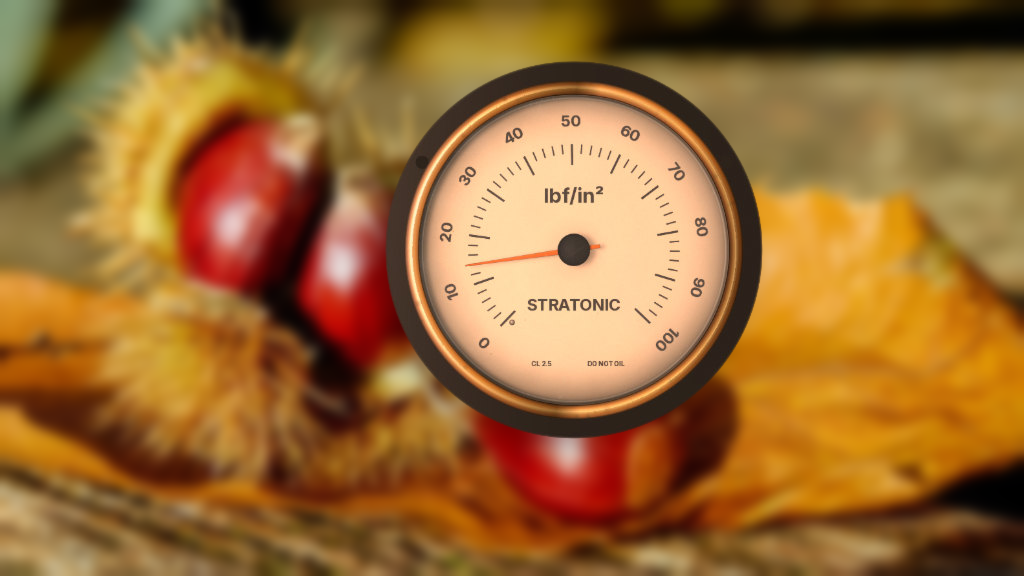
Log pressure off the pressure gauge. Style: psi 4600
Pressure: psi 14
